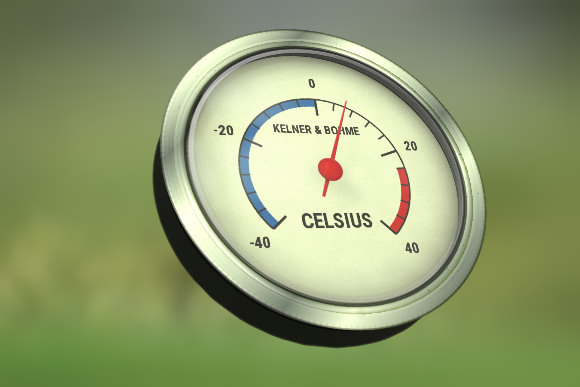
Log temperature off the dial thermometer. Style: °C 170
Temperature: °C 6
